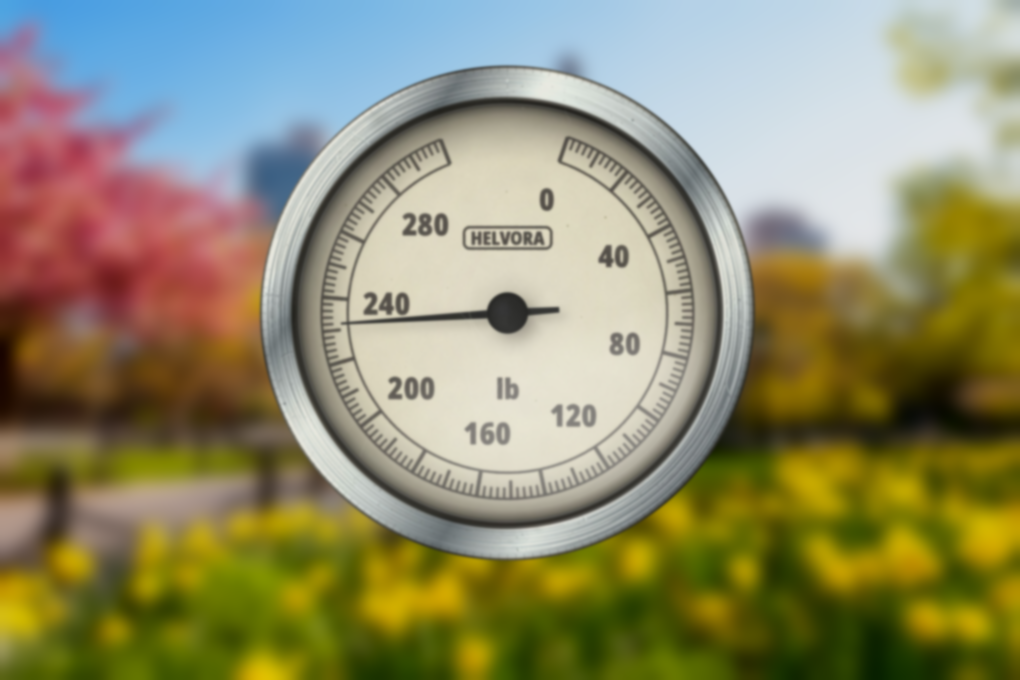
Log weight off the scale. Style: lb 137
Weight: lb 232
